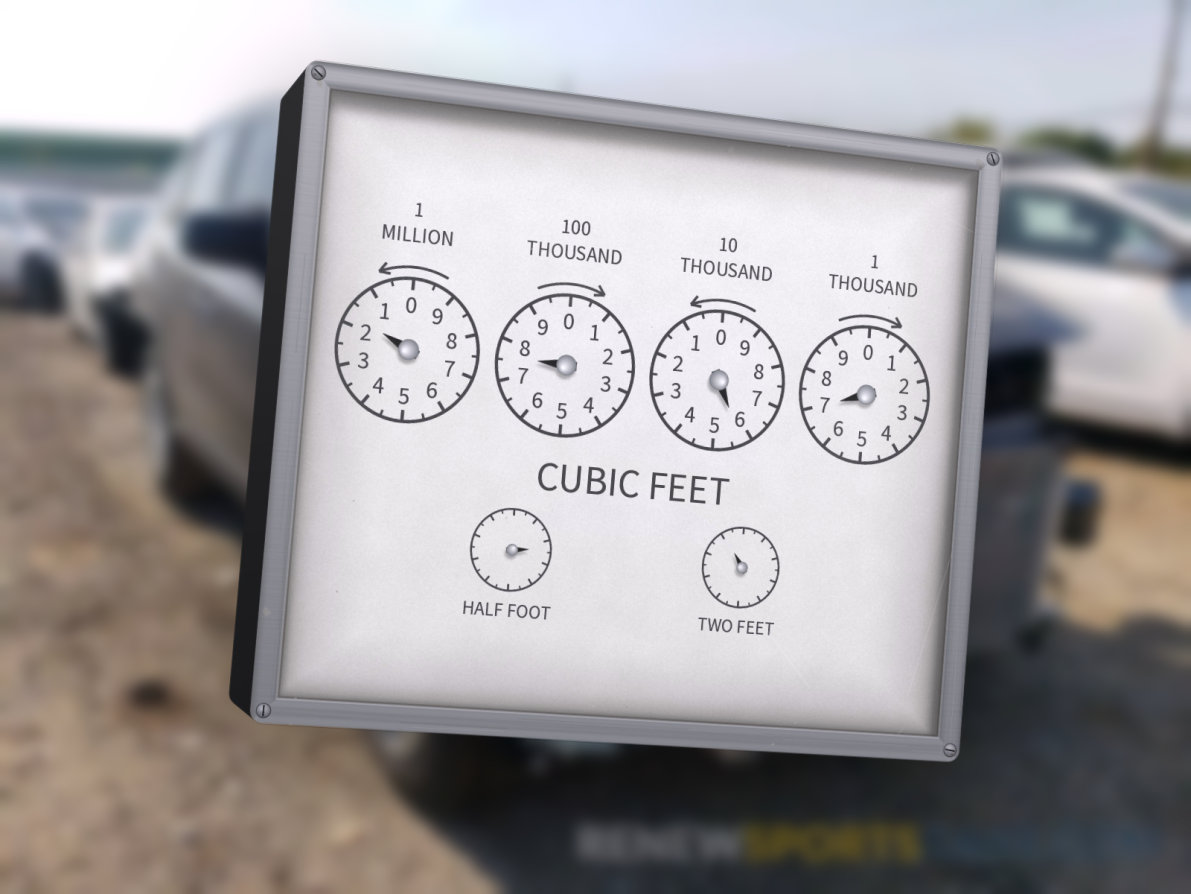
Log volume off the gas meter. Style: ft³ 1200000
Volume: ft³ 175700
